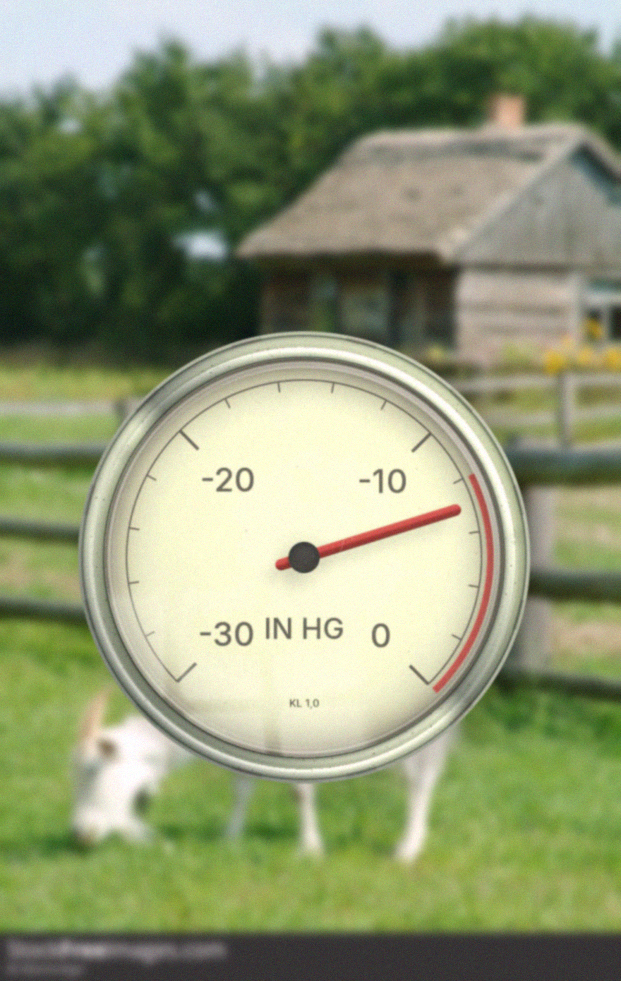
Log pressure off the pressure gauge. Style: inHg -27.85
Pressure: inHg -7
